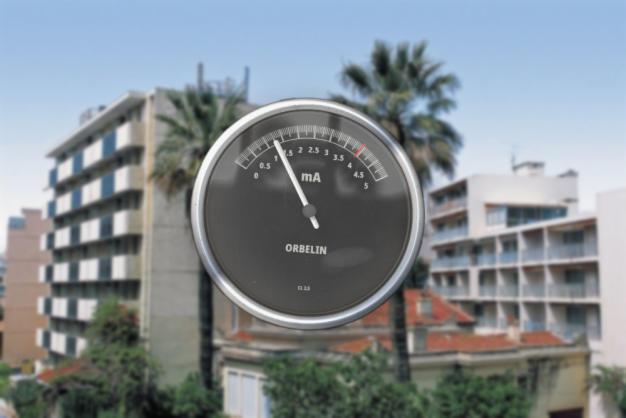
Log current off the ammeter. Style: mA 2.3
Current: mA 1.25
